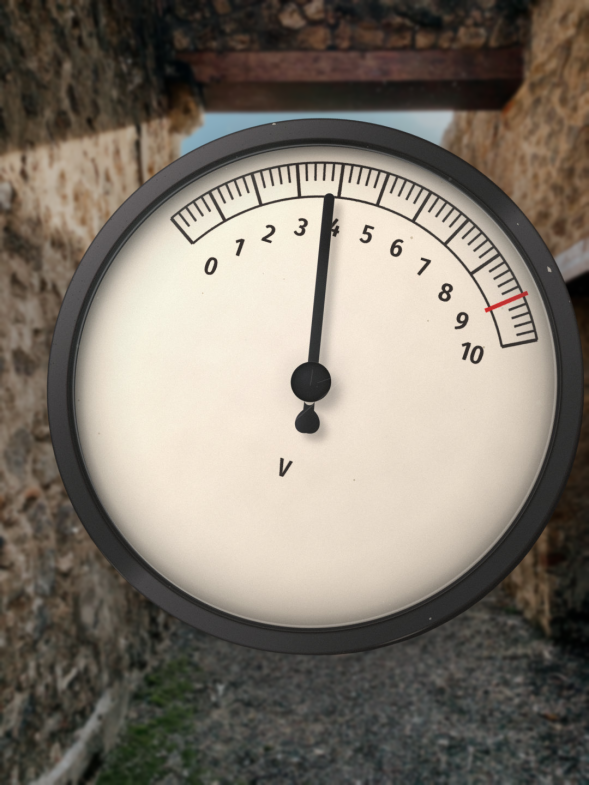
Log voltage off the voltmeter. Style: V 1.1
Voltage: V 3.8
